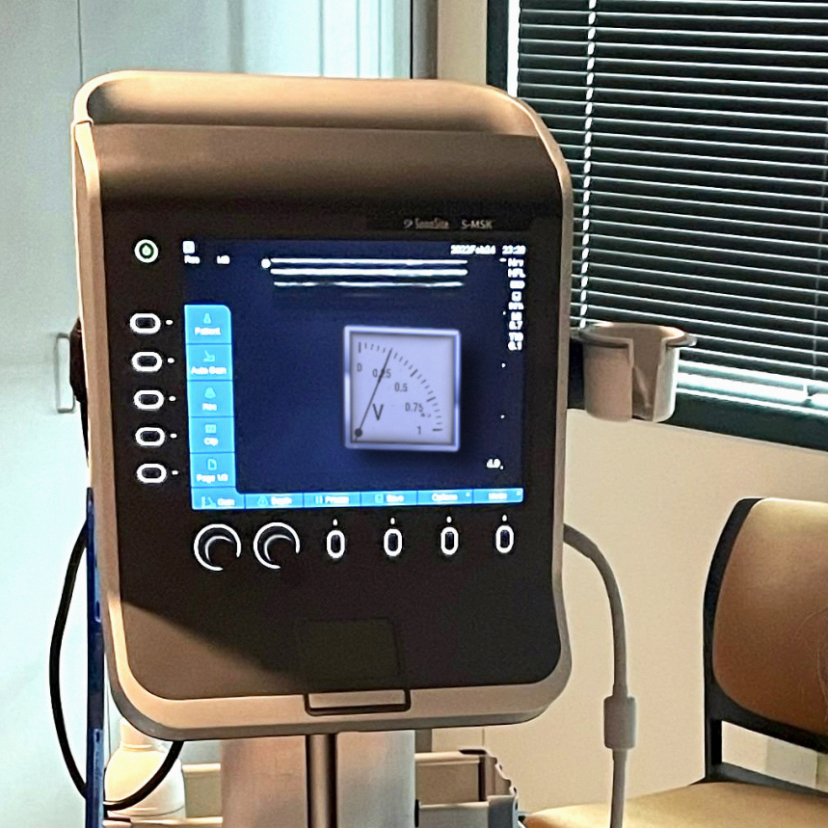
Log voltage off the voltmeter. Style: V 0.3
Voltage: V 0.25
